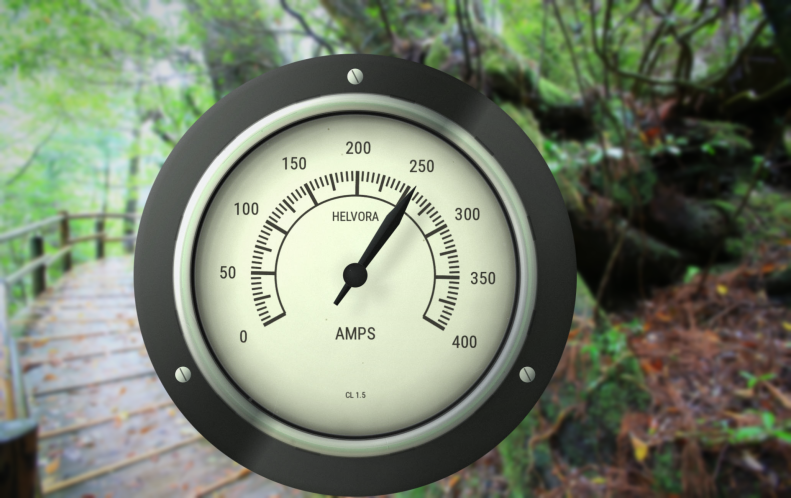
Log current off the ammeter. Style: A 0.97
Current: A 255
